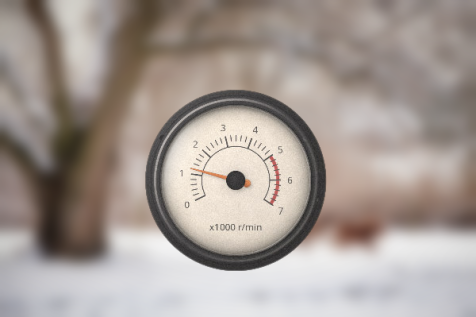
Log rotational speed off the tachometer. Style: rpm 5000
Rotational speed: rpm 1200
